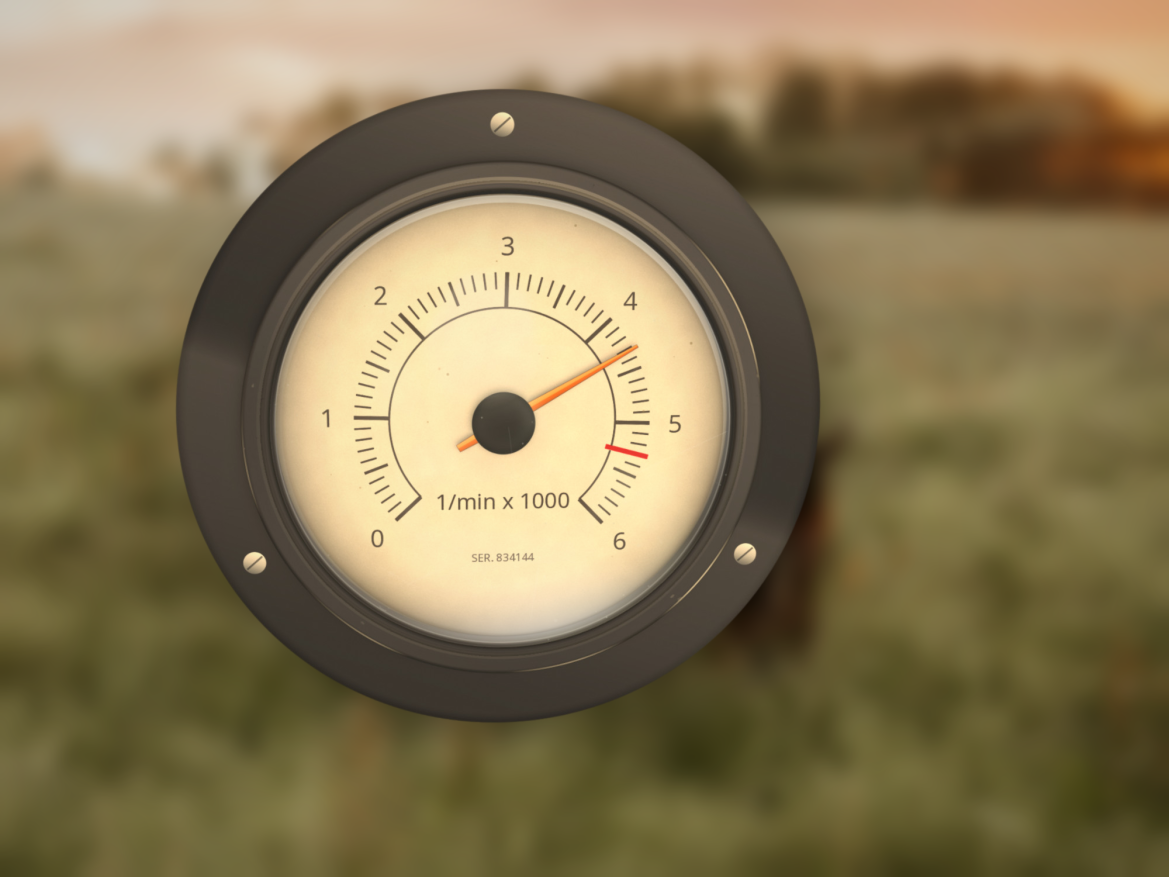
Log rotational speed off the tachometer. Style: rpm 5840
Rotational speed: rpm 4300
